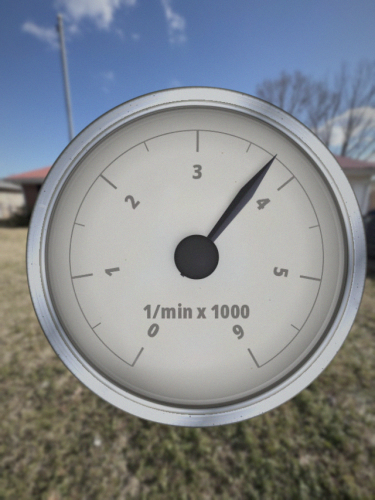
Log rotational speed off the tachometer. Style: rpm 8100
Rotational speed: rpm 3750
